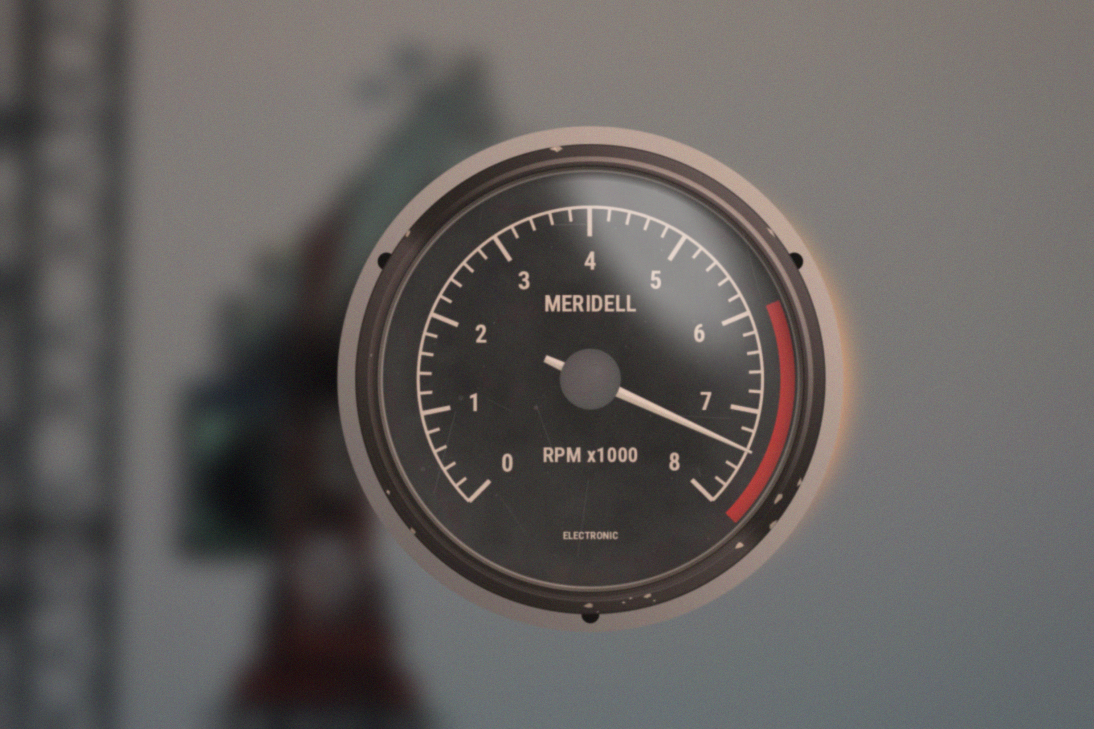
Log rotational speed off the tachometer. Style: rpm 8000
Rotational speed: rpm 7400
